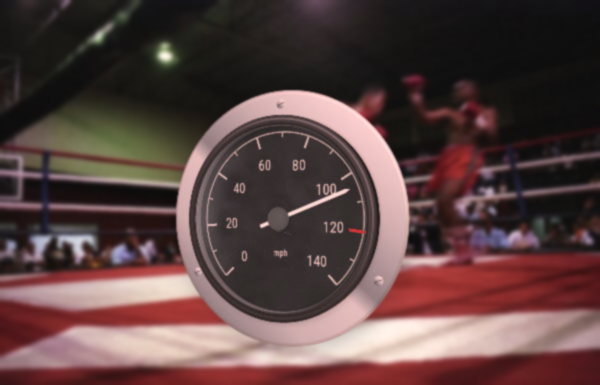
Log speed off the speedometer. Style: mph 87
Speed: mph 105
